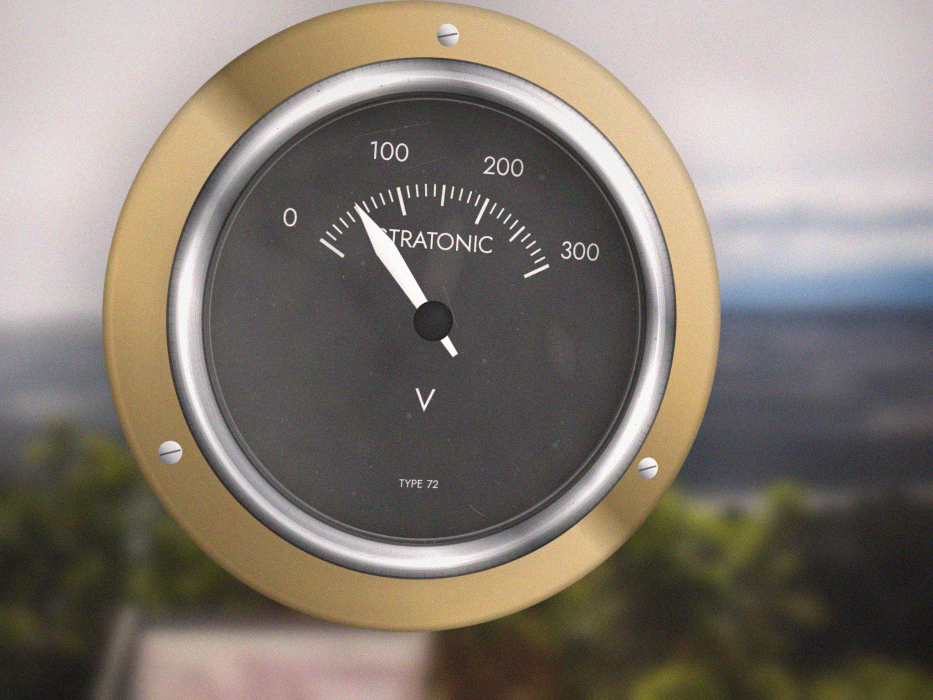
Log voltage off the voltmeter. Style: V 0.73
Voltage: V 50
